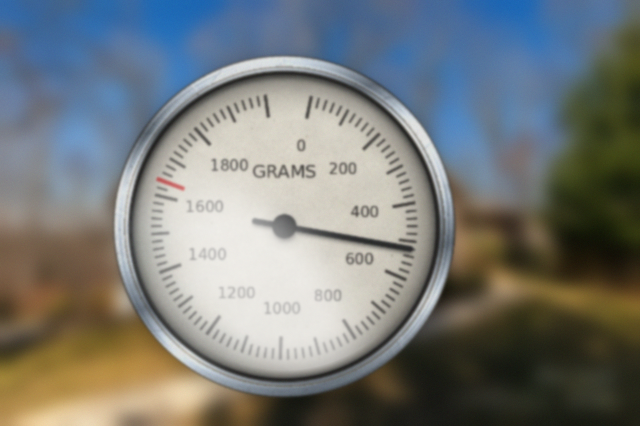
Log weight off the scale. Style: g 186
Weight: g 520
